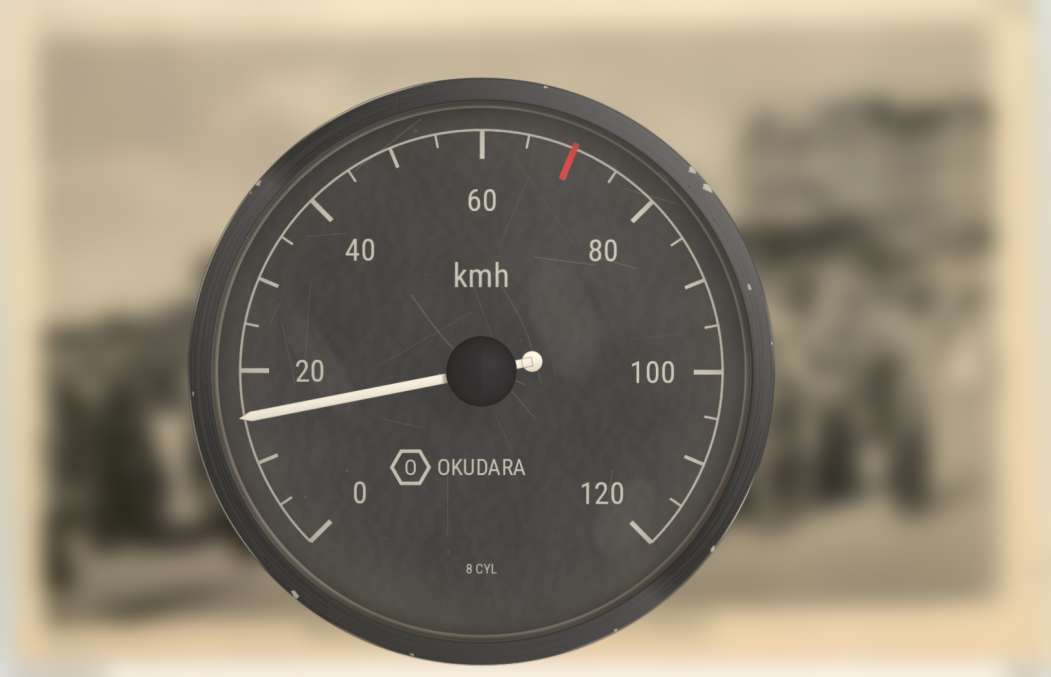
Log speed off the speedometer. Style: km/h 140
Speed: km/h 15
